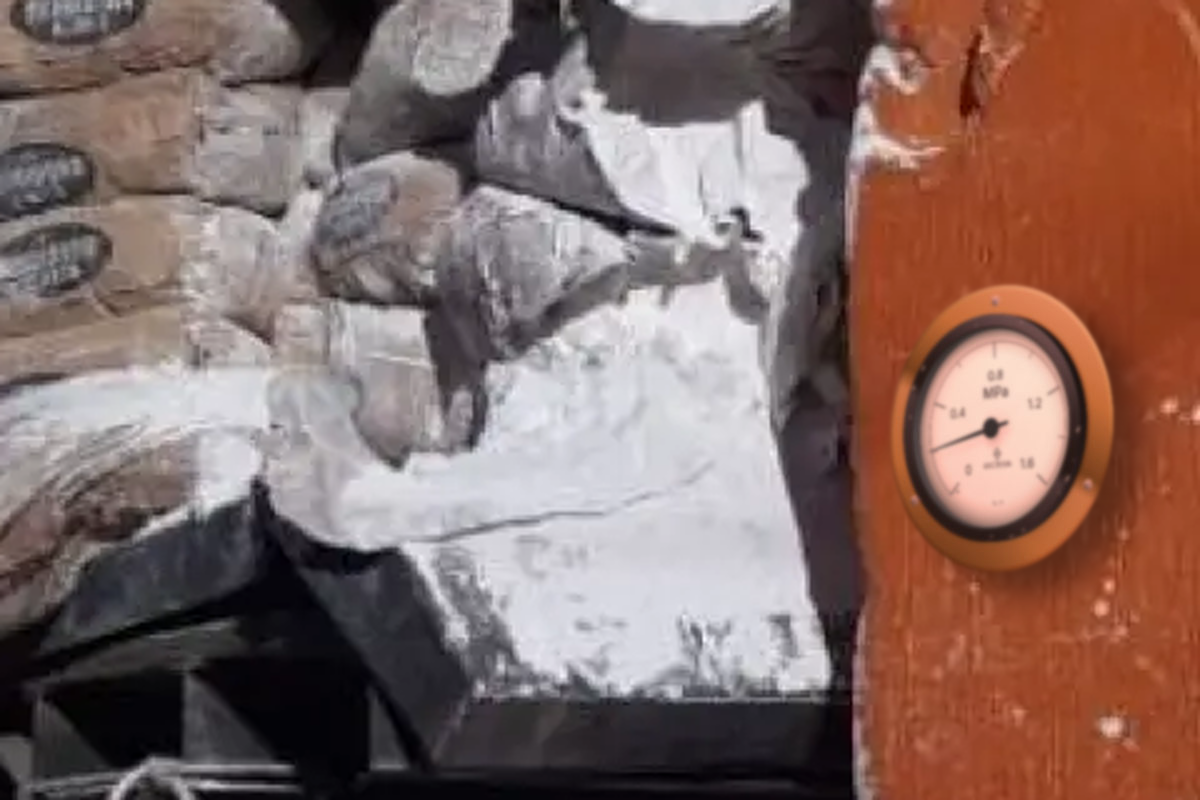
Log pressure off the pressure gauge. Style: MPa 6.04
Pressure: MPa 0.2
